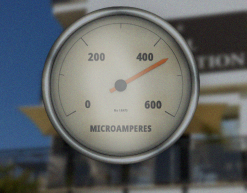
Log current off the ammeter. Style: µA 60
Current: µA 450
